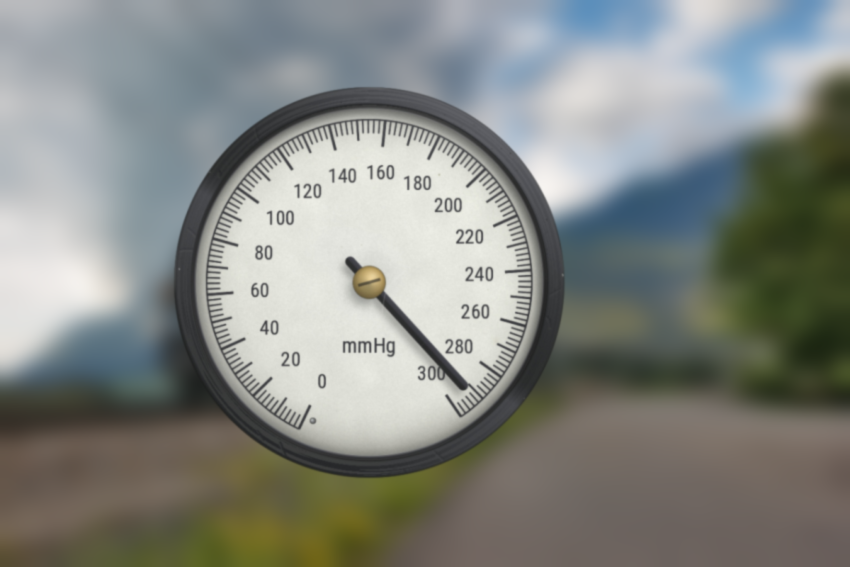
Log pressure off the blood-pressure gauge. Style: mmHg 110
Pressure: mmHg 292
